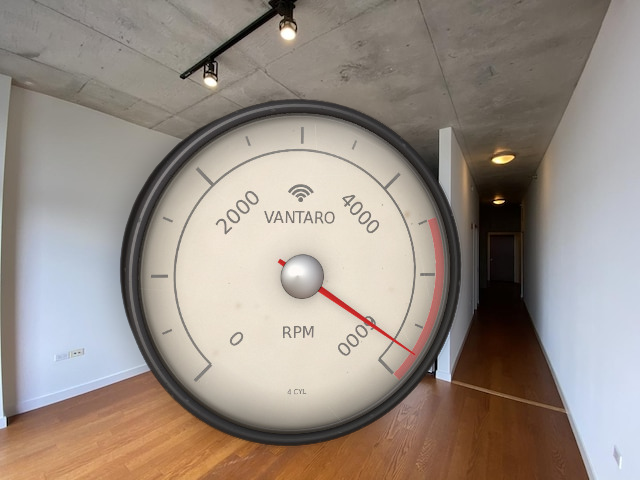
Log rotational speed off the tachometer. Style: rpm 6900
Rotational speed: rpm 5750
